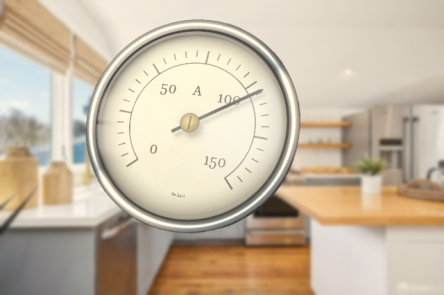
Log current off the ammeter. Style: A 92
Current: A 105
